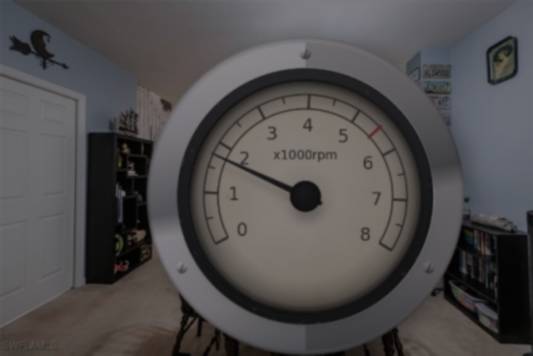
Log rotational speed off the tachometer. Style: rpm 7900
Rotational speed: rpm 1750
